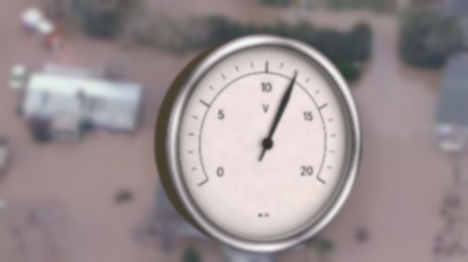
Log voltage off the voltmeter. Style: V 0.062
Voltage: V 12
